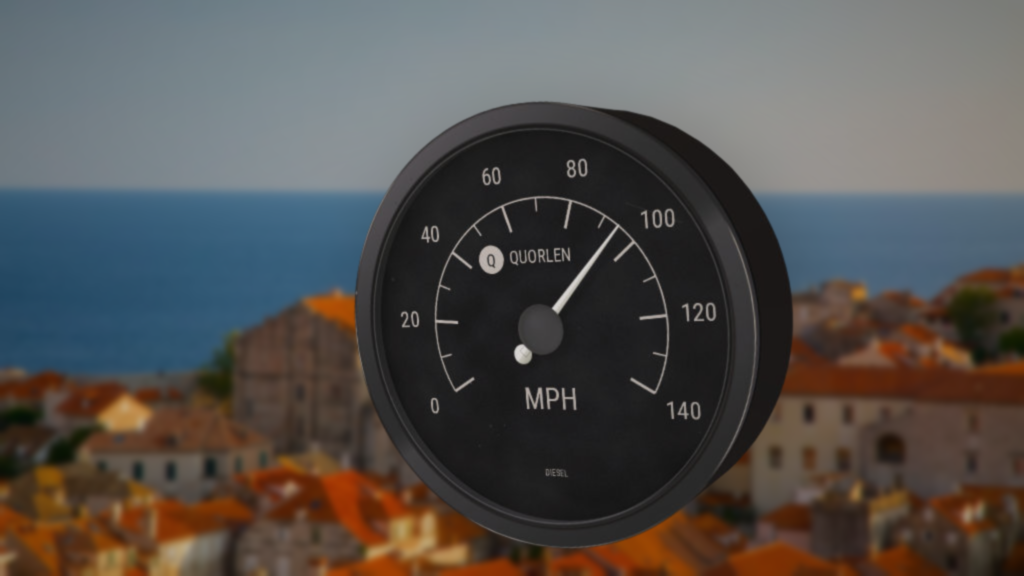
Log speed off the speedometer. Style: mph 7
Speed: mph 95
